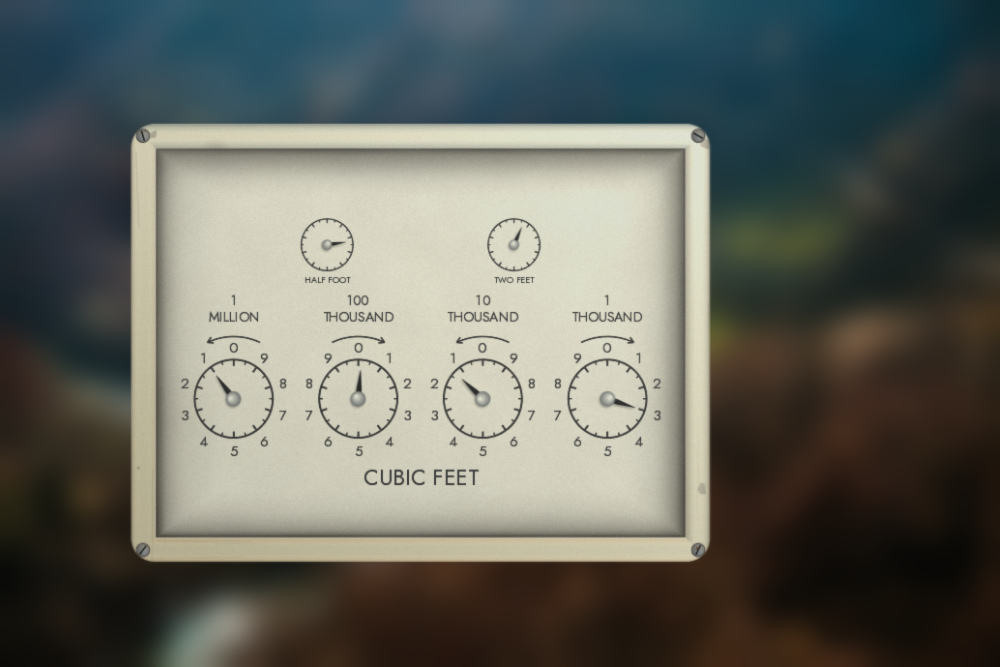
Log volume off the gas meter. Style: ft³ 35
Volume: ft³ 101300
